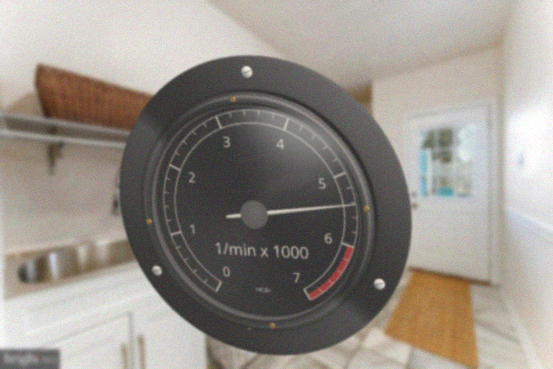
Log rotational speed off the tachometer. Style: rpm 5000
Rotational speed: rpm 5400
